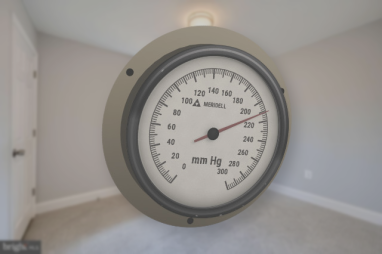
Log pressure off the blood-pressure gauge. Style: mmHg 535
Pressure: mmHg 210
